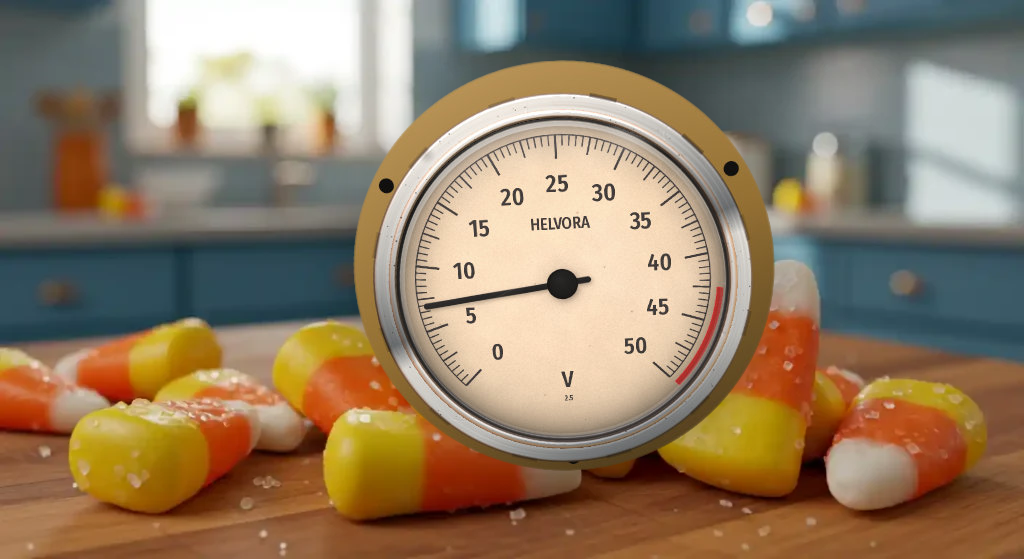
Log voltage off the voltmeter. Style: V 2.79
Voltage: V 7
